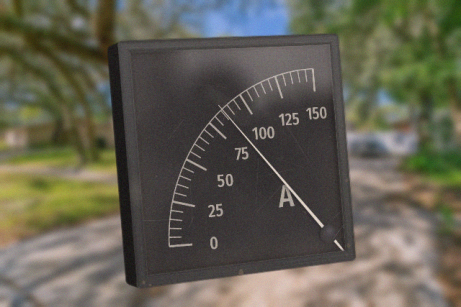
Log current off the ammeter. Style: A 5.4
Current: A 85
